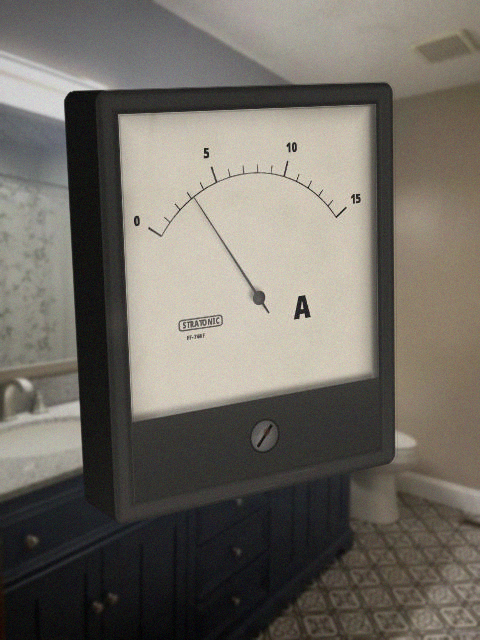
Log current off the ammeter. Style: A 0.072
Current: A 3
